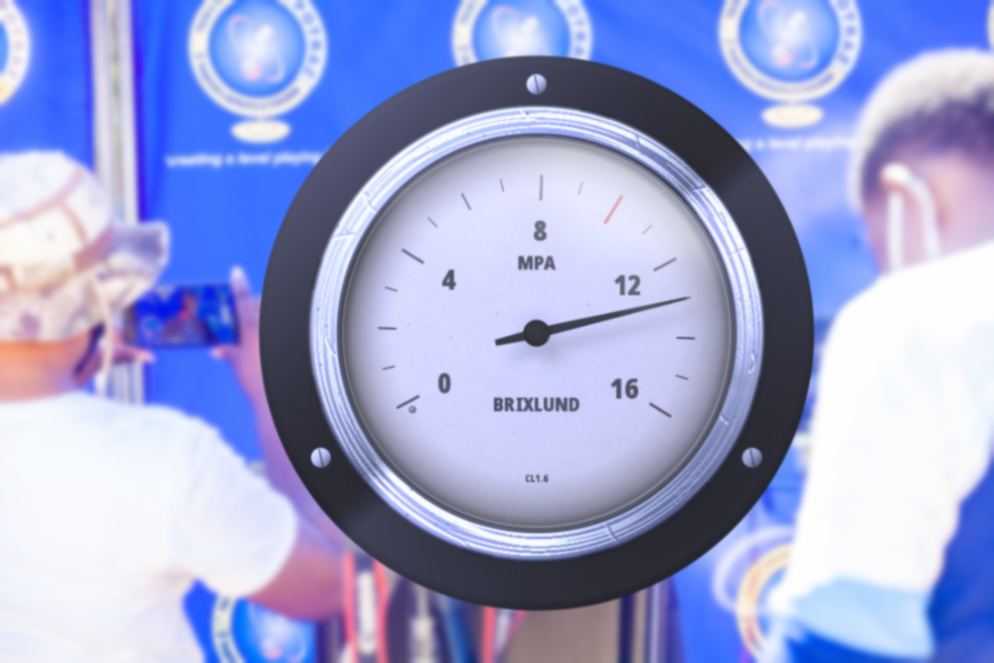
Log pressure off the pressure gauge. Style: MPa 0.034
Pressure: MPa 13
